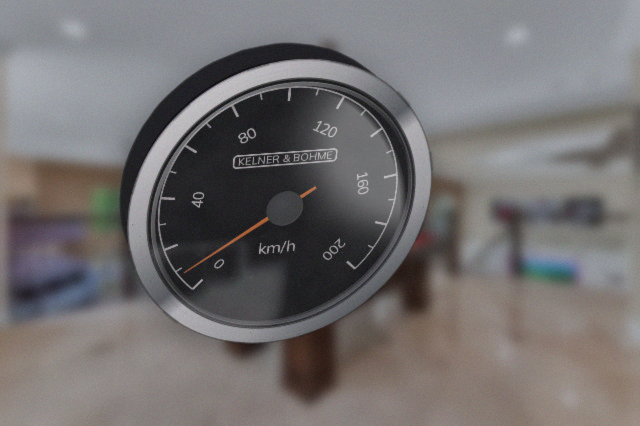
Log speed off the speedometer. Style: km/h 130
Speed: km/h 10
